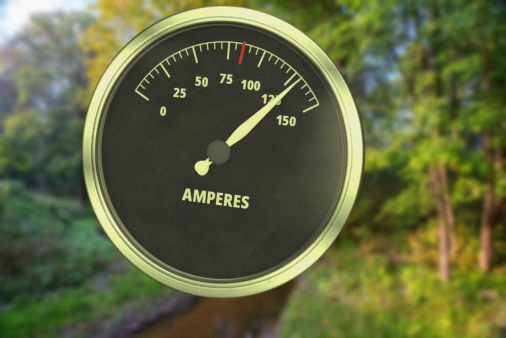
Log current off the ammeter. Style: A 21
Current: A 130
